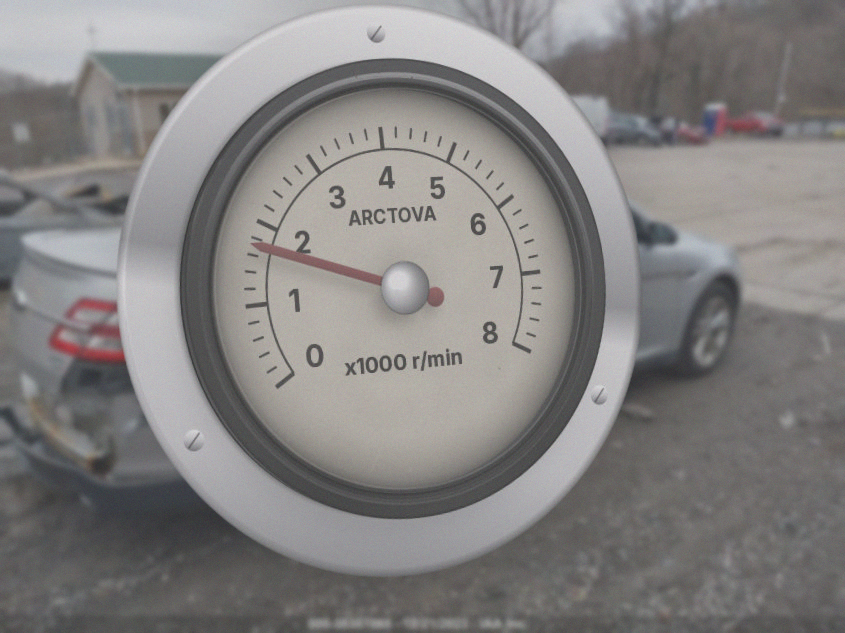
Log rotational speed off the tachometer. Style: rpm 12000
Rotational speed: rpm 1700
